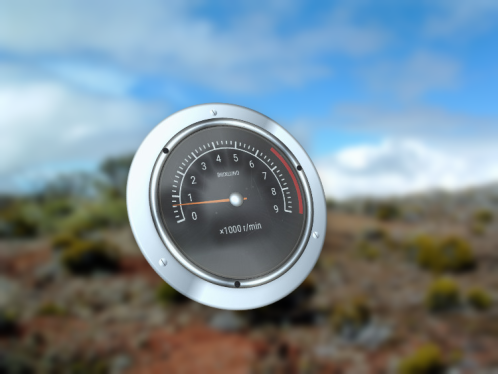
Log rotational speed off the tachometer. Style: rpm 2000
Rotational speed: rpm 600
